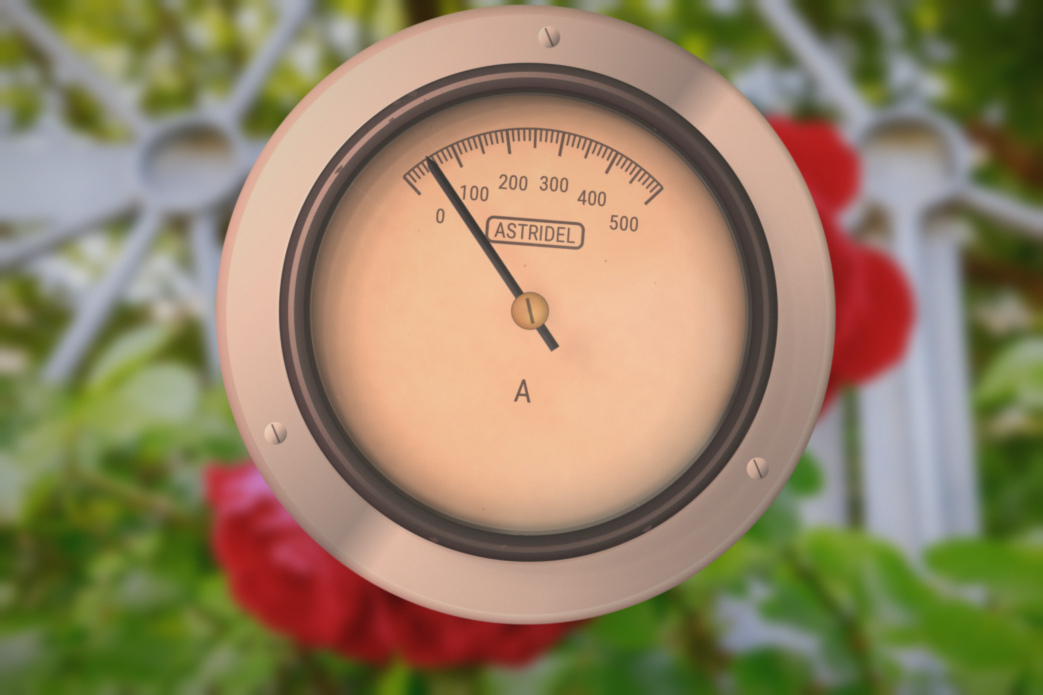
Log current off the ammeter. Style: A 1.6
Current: A 50
